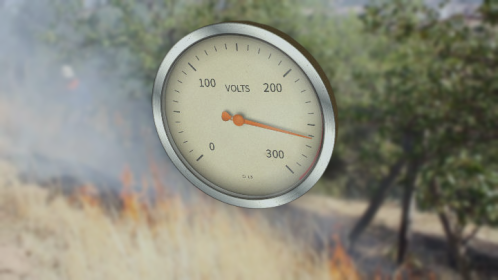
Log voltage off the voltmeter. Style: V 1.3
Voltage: V 260
